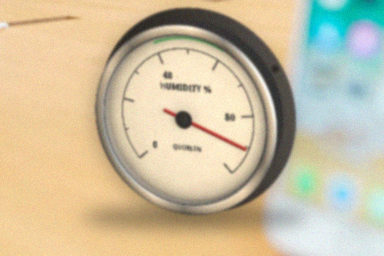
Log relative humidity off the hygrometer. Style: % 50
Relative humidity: % 90
